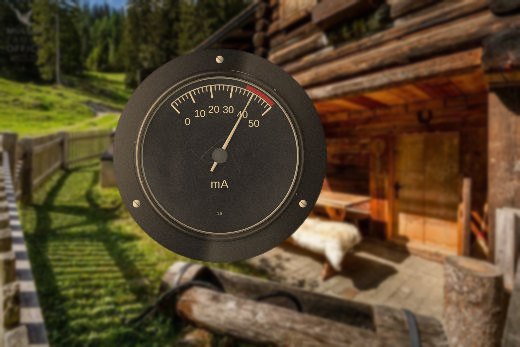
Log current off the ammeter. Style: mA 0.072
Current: mA 40
